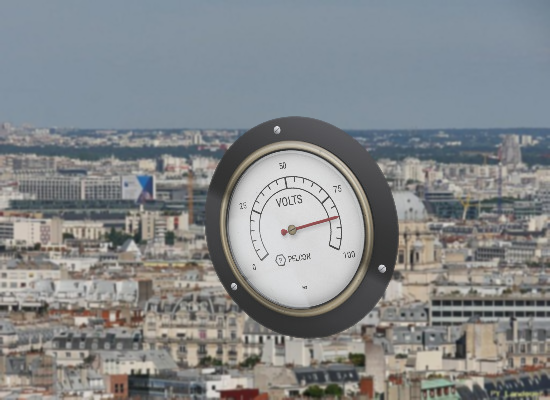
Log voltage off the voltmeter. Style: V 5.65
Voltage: V 85
